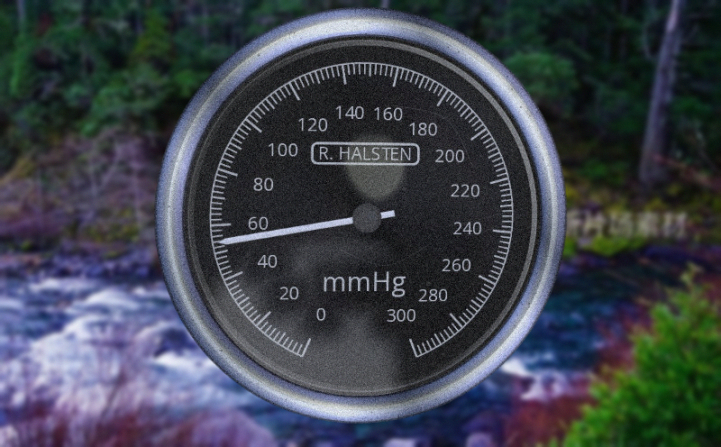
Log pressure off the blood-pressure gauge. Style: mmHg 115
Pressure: mmHg 54
